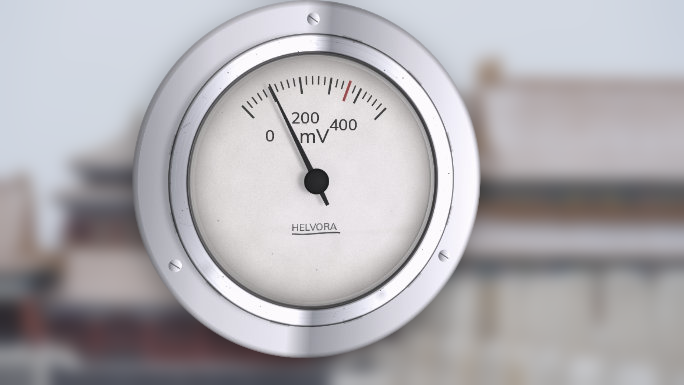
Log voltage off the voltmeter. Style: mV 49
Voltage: mV 100
